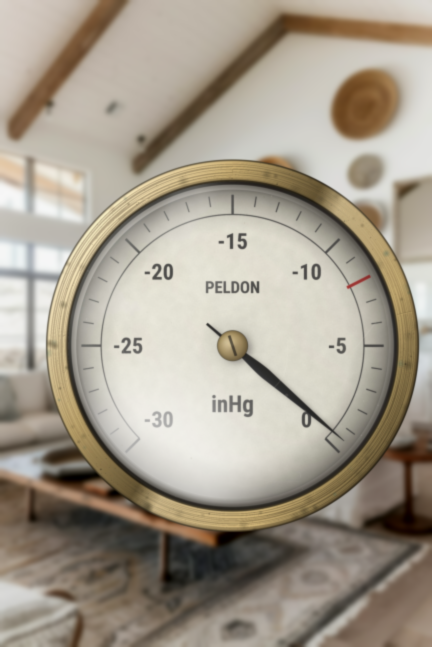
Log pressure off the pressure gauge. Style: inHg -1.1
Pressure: inHg -0.5
